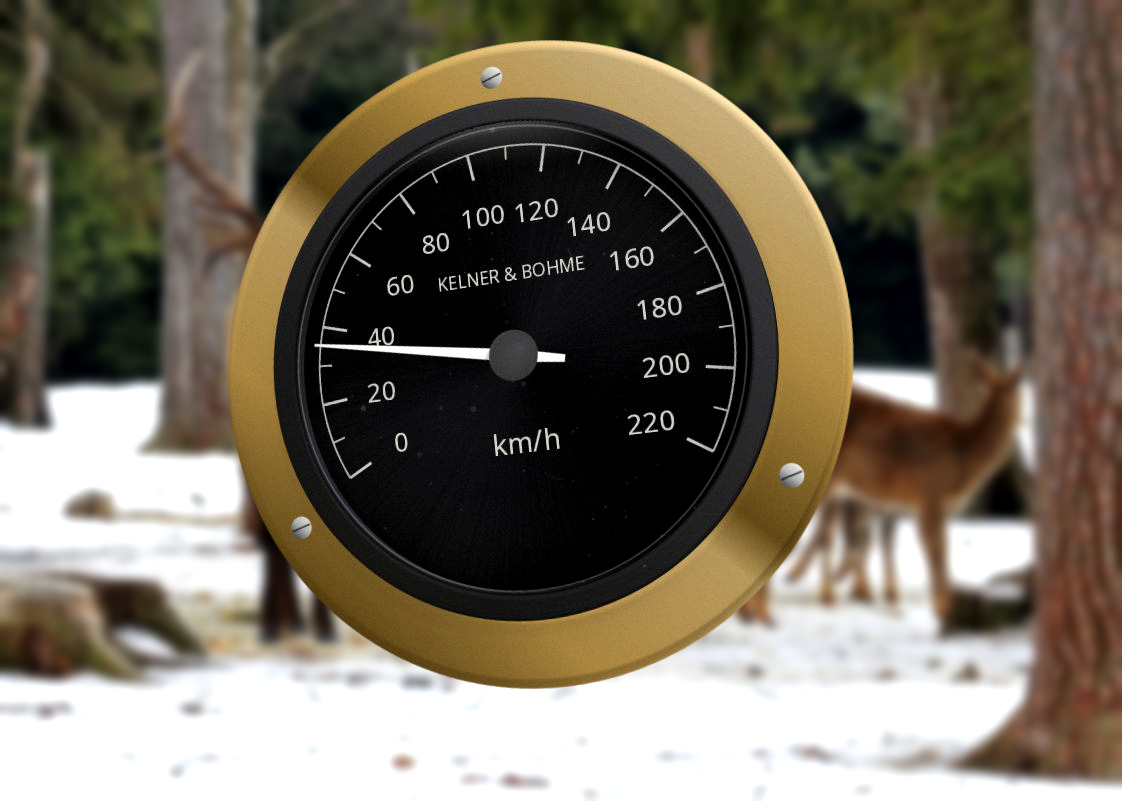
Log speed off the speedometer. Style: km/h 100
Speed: km/h 35
